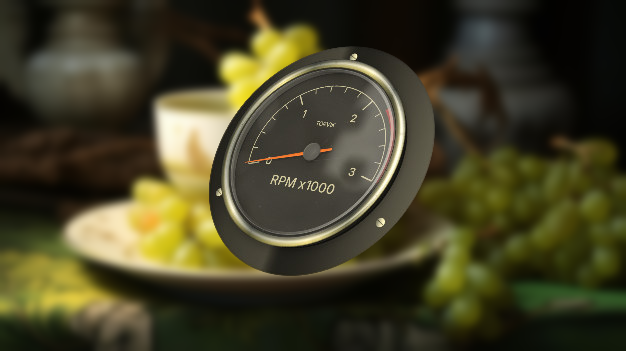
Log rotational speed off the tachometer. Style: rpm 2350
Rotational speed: rpm 0
